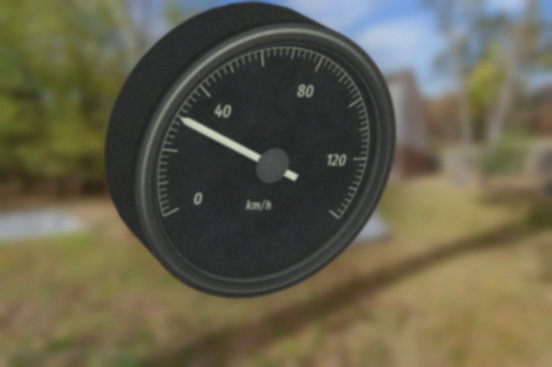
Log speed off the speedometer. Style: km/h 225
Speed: km/h 30
